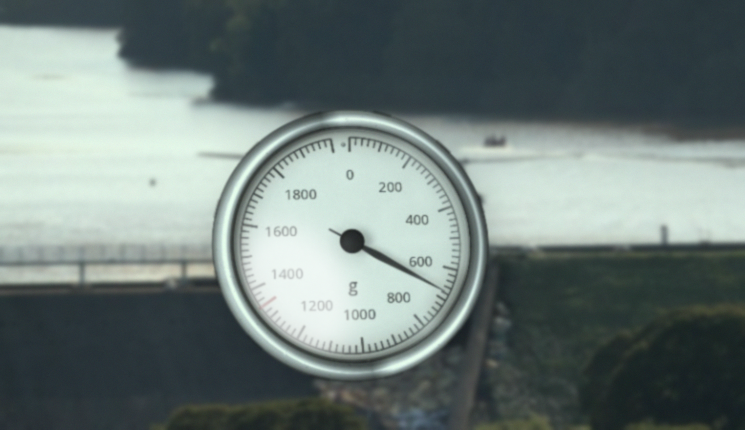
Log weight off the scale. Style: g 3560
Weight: g 680
